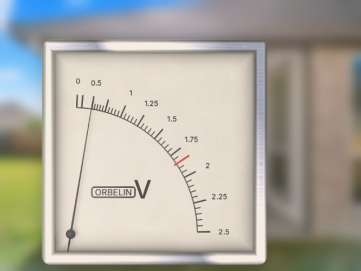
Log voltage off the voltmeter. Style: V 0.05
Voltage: V 0.5
